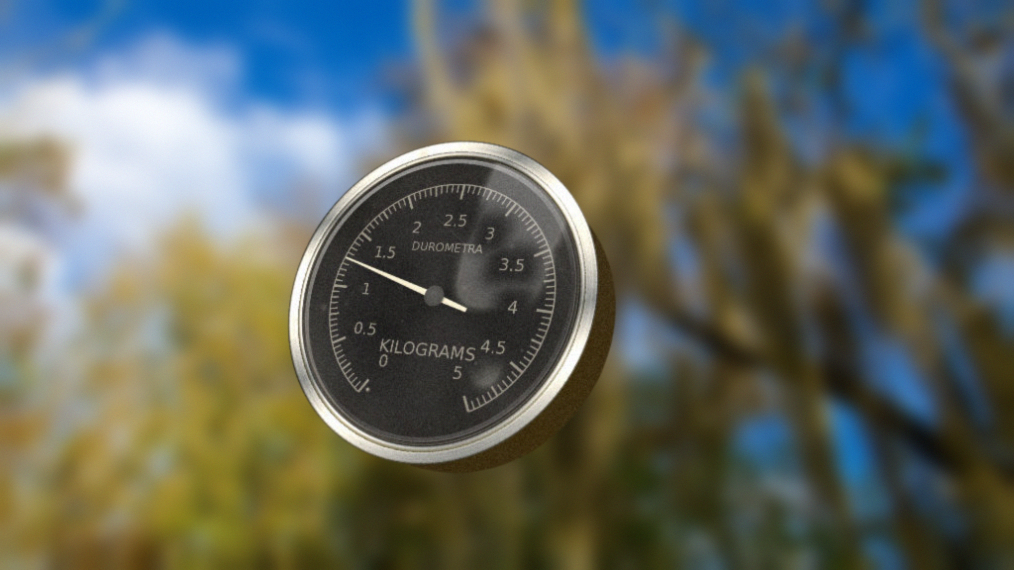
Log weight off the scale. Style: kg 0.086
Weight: kg 1.25
